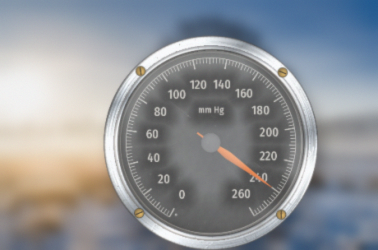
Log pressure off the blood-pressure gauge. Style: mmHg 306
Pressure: mmHg 240
